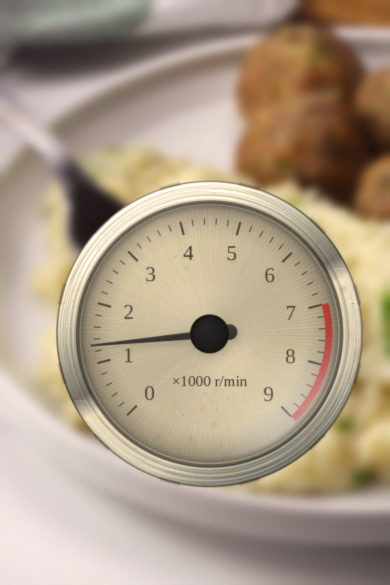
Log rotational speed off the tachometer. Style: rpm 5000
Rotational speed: rpm 1300
